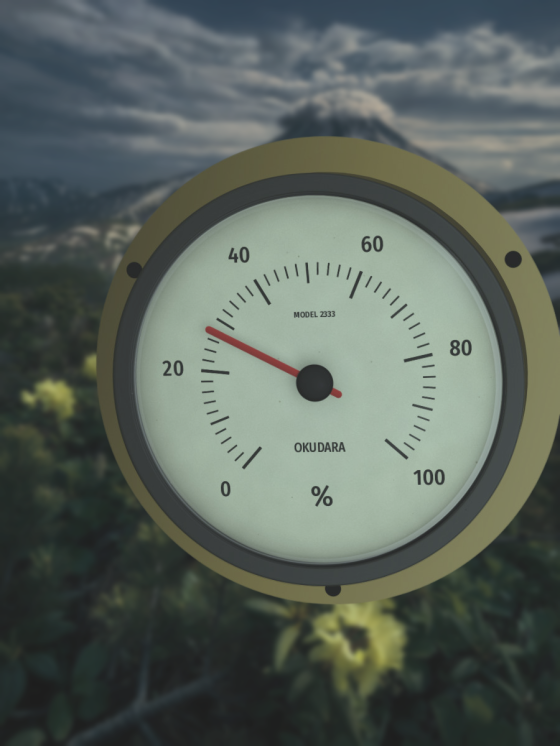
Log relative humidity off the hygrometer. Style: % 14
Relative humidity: % 28
